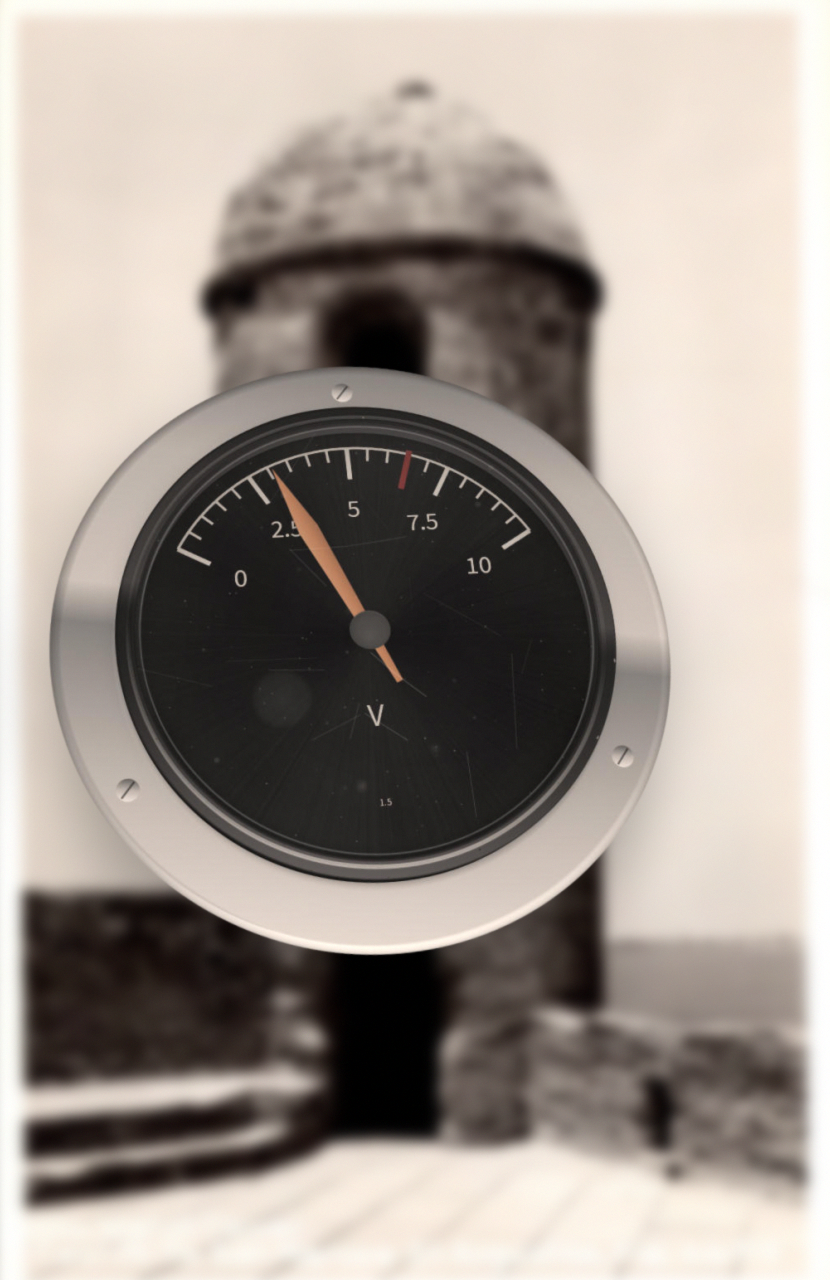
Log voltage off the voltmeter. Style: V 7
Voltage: V 3
